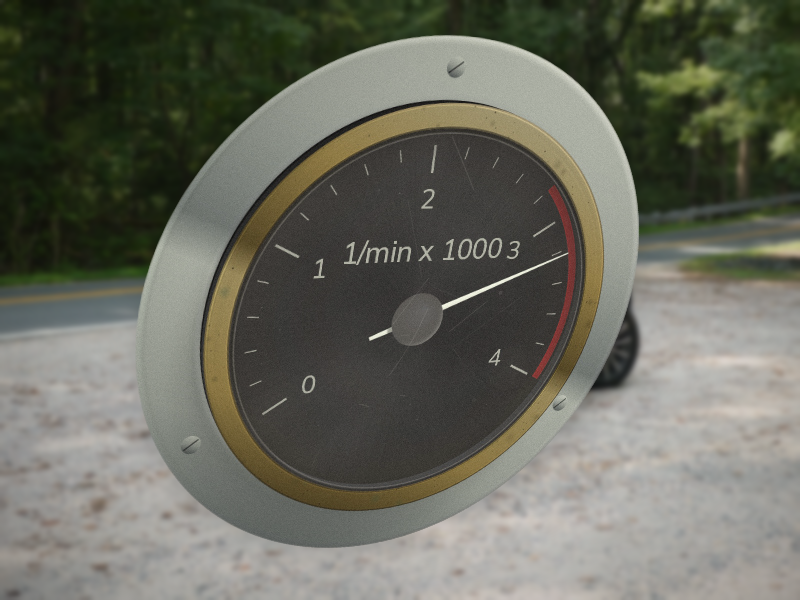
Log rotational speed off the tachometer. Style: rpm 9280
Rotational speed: rpm 3200
